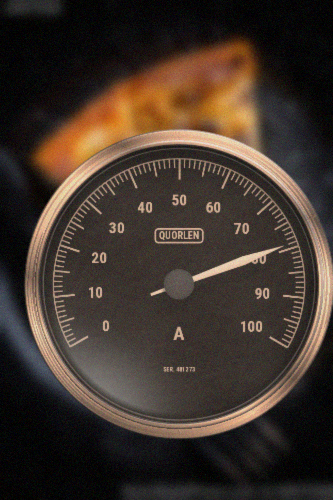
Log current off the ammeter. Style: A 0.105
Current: A 79
